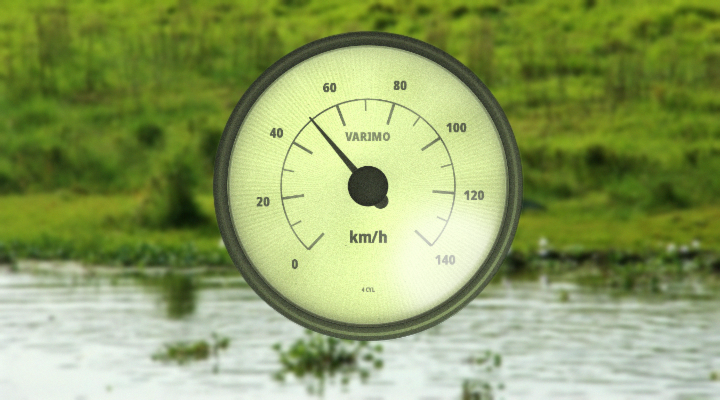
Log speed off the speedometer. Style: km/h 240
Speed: km/h 50
